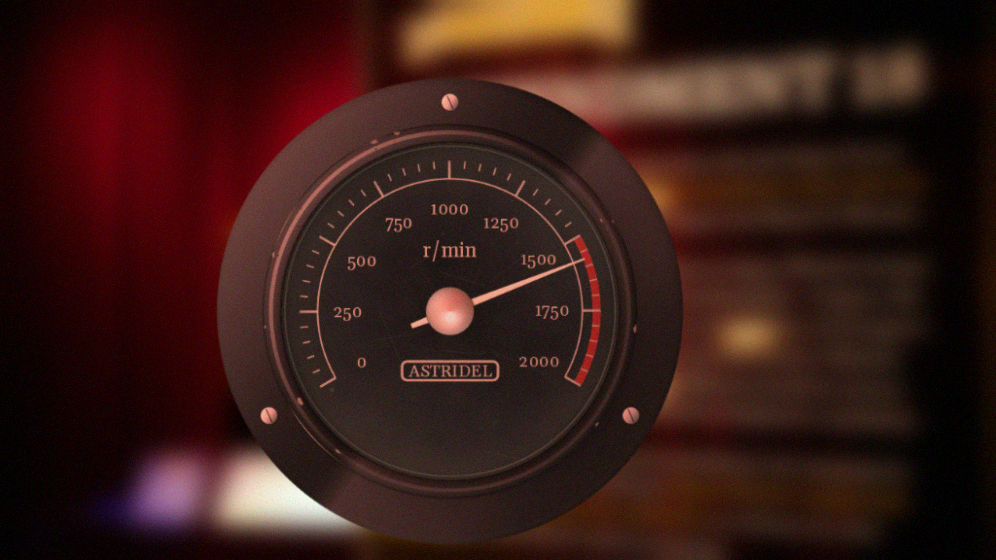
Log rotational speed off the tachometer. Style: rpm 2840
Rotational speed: rpm 1575
